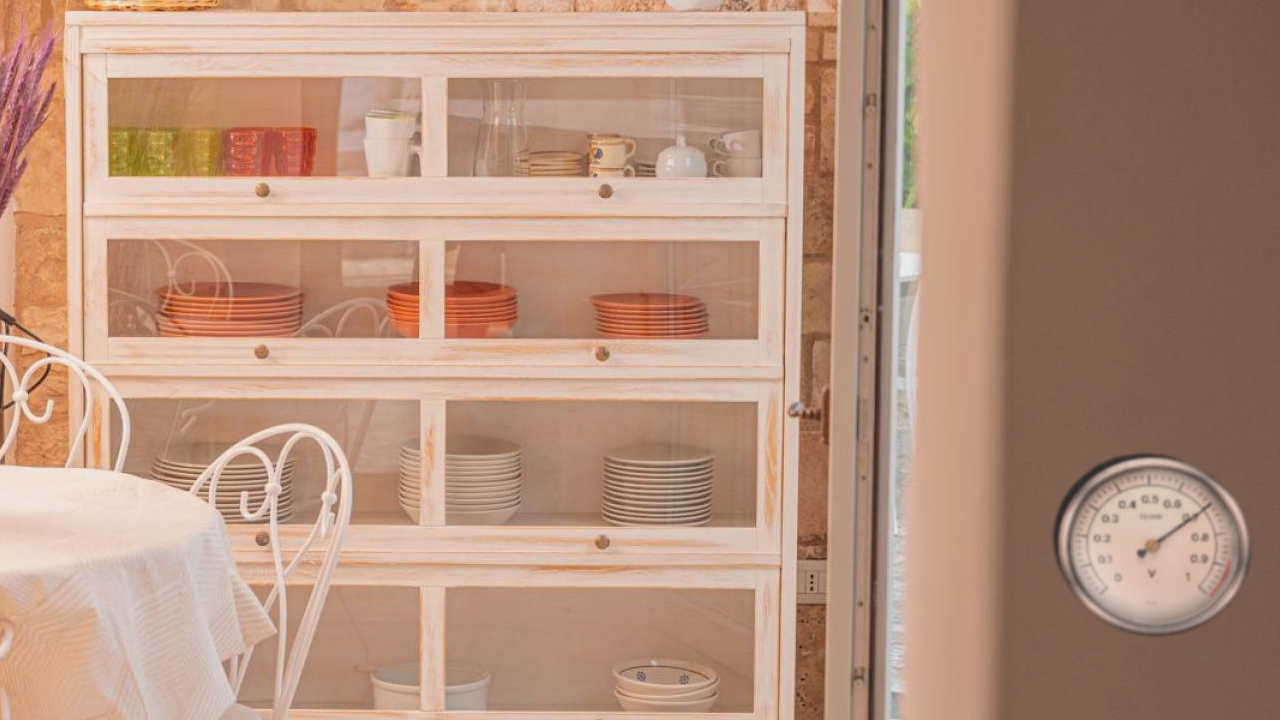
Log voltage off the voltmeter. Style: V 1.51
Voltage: V 0.7
